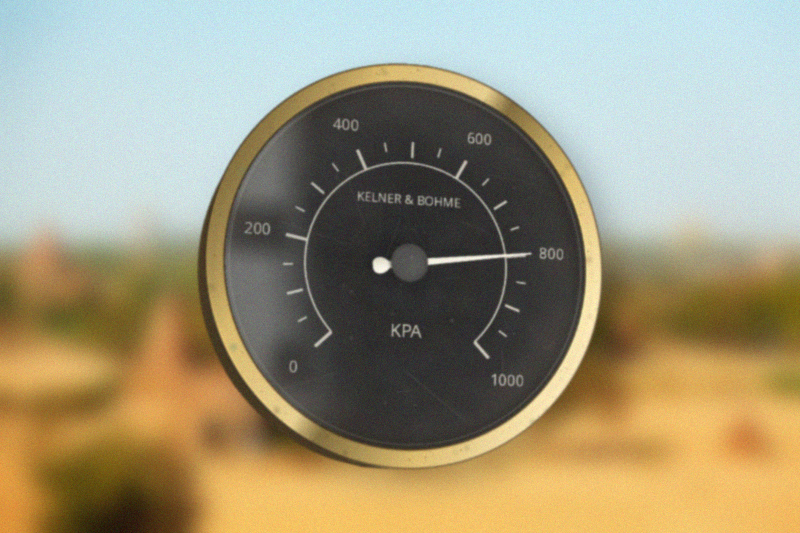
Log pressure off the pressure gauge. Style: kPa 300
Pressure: kPa 800
